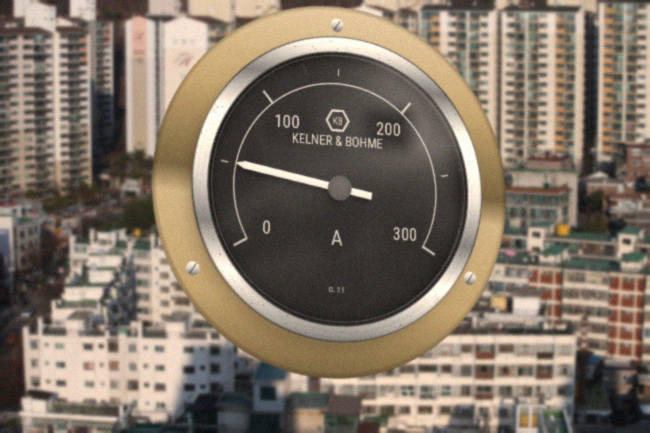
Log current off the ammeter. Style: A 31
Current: A 50
